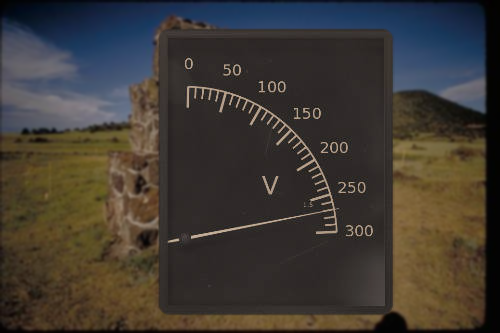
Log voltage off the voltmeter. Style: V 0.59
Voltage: V 270
